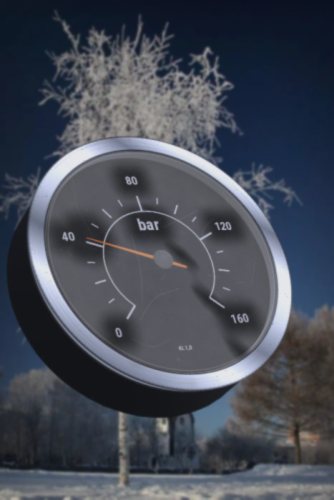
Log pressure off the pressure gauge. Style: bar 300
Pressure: bar 40
